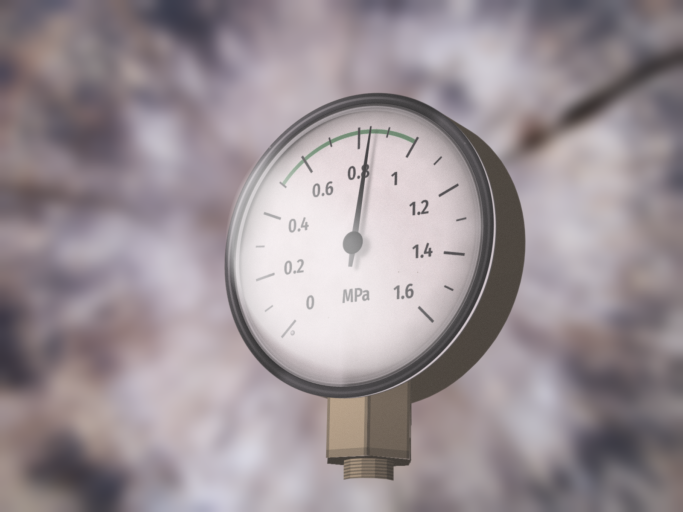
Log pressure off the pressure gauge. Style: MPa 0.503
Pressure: MPa 0.85
